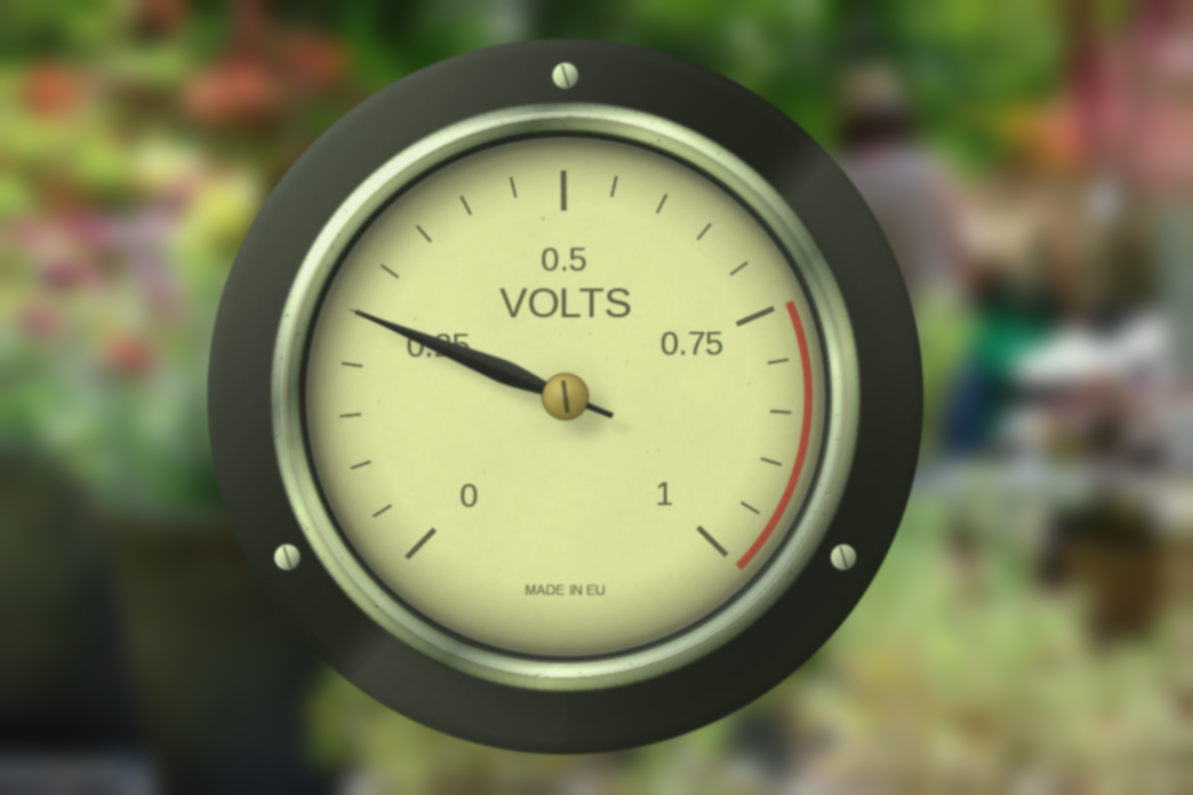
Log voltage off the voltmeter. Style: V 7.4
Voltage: V 0.25
